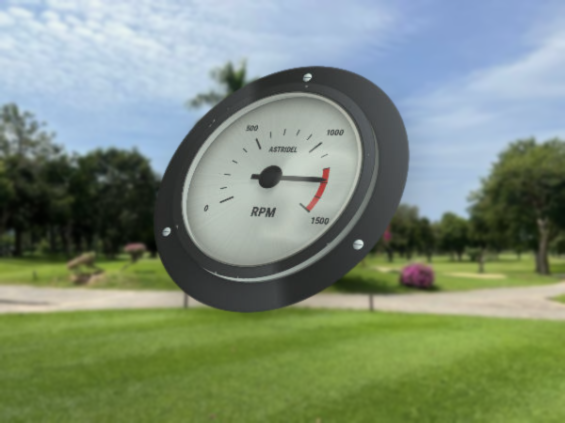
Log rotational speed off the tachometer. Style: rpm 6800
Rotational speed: rpm 1300
